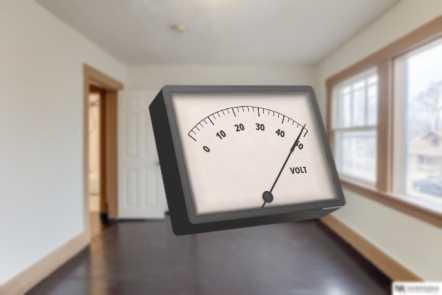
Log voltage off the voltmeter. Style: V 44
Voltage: V 48
